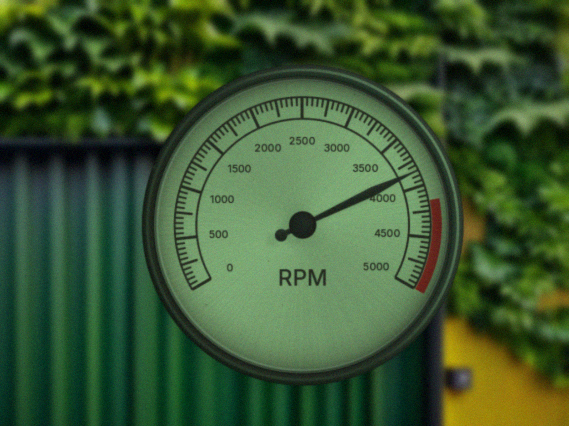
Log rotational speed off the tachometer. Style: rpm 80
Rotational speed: rpm 3850
